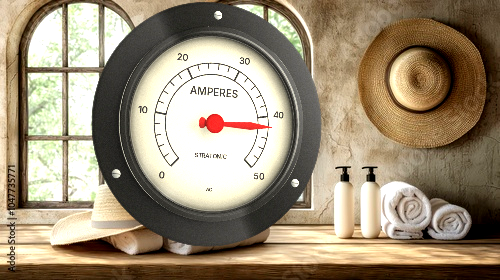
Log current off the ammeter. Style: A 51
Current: A 42
